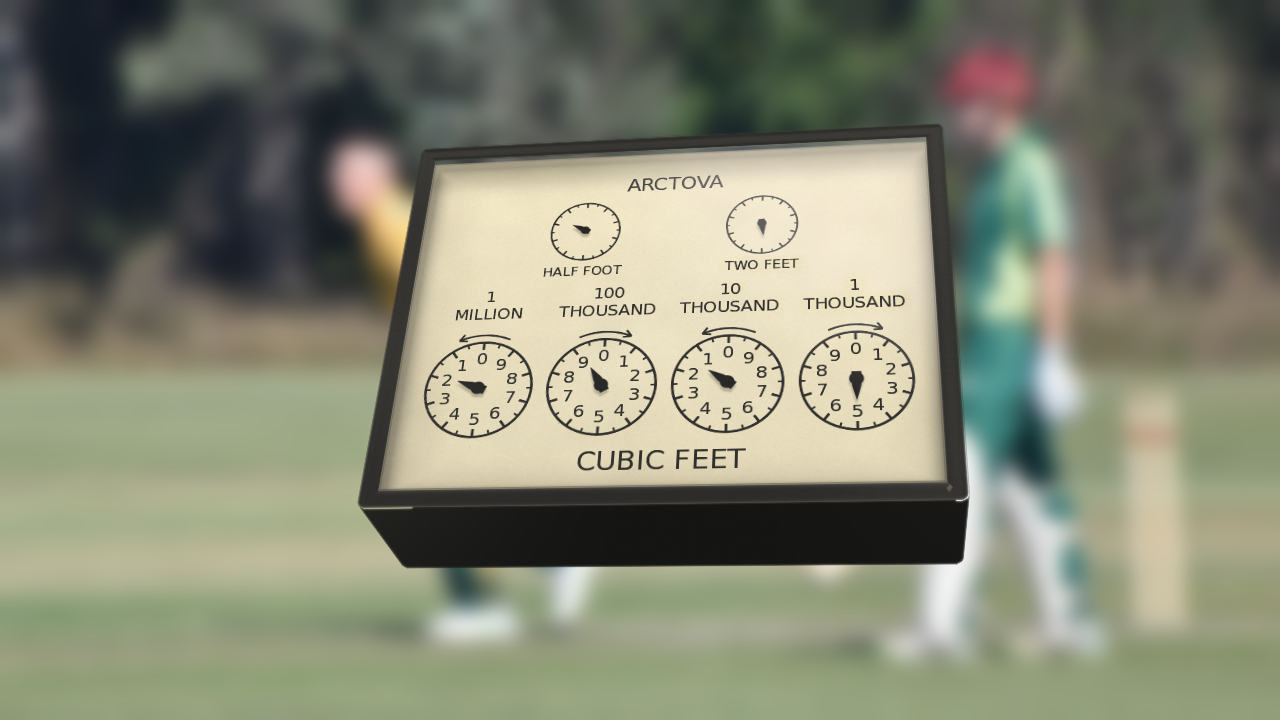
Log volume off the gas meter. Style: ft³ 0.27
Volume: ft³ 191500
